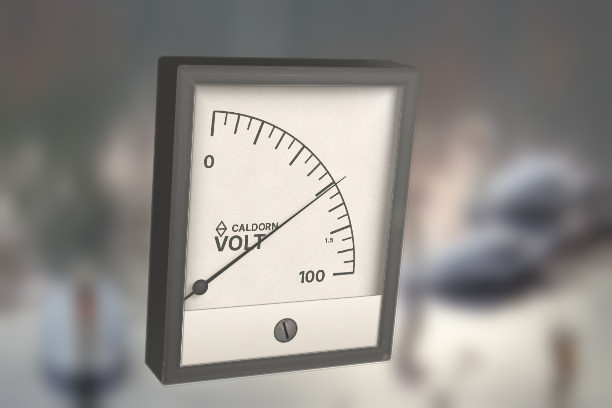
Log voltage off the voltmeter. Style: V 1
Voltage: V 60
